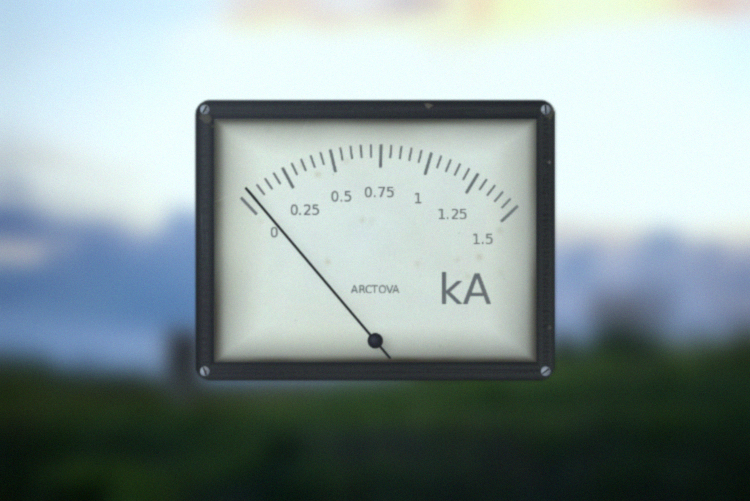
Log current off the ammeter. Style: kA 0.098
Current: kA 0.05
